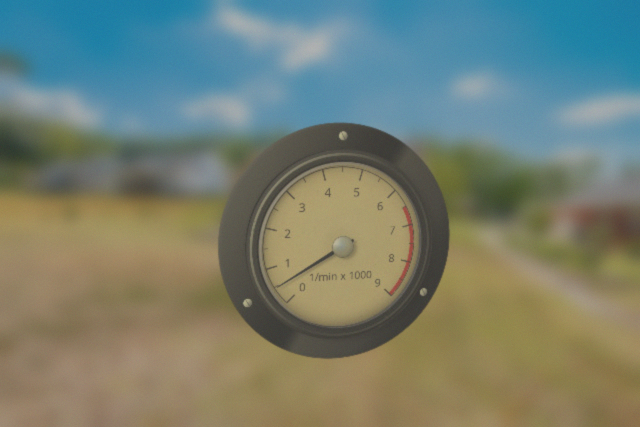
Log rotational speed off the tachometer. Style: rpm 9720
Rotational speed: rpm 500
